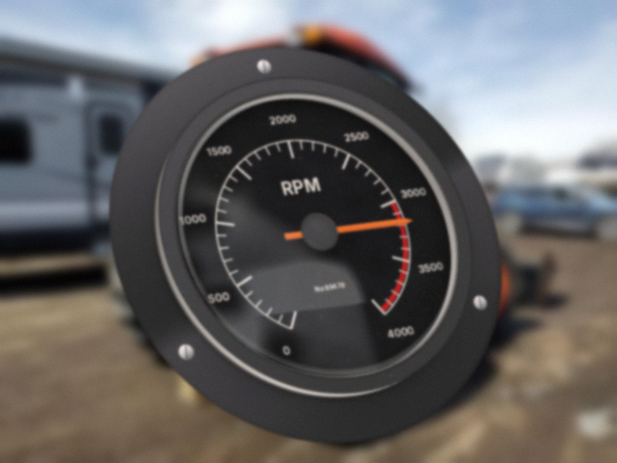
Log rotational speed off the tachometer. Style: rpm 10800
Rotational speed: rpm 3200
